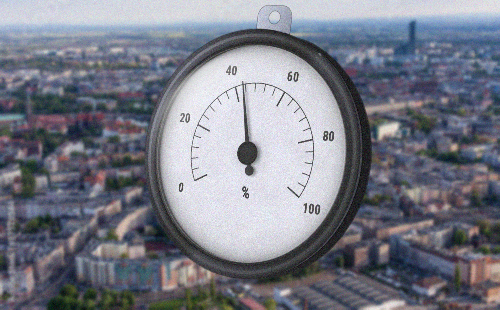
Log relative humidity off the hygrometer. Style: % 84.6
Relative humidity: % 44
